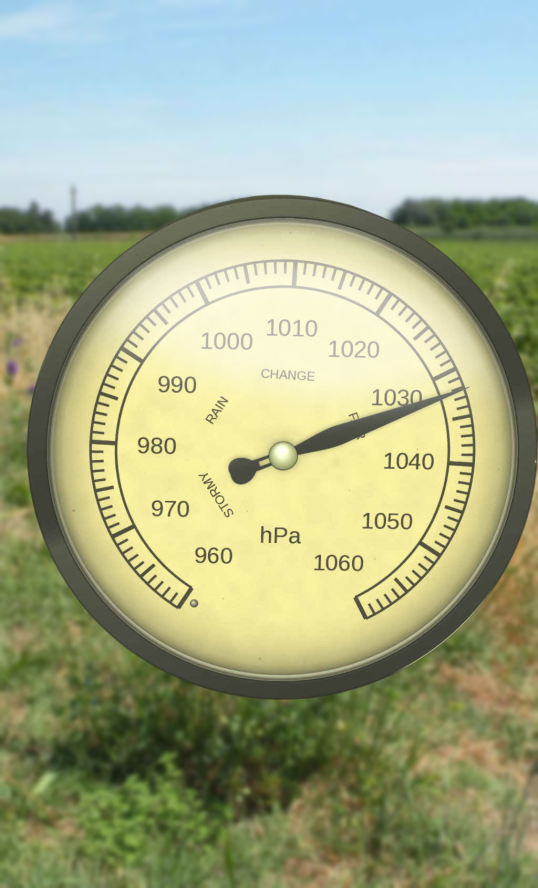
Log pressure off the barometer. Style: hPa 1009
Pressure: hPa 1032
